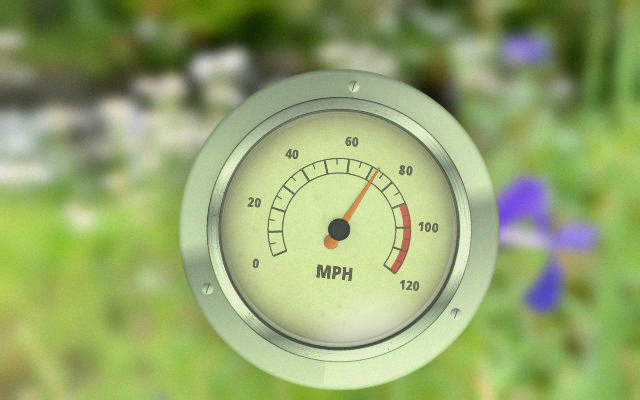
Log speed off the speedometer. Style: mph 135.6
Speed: mph 72.5
